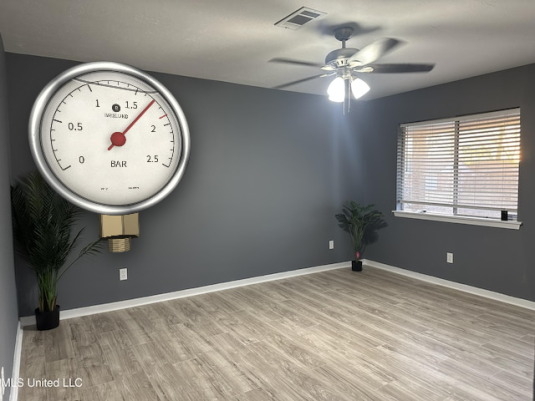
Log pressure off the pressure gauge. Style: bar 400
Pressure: bar 1.7
